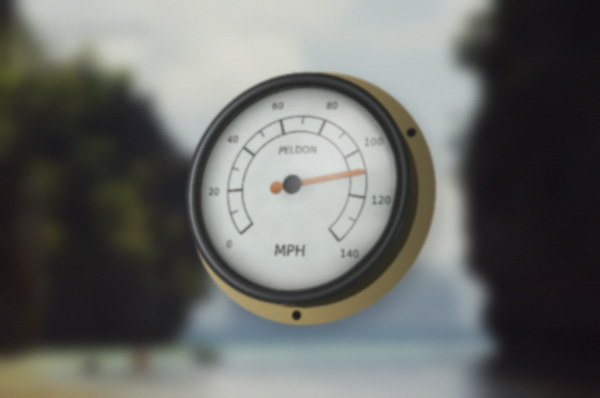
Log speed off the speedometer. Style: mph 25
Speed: mph 110
